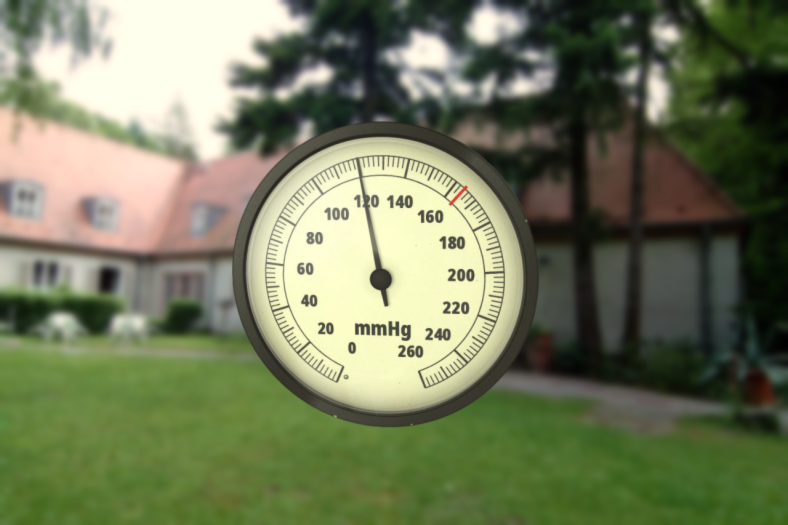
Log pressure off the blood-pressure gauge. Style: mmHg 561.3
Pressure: mmHg 120
